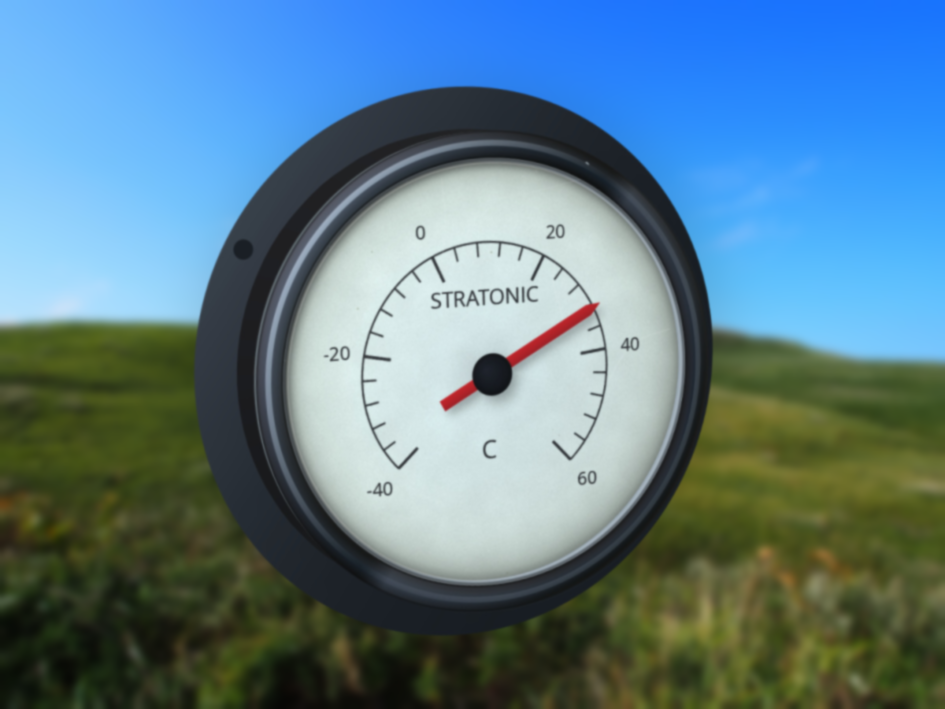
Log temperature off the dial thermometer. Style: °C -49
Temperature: °C 32
